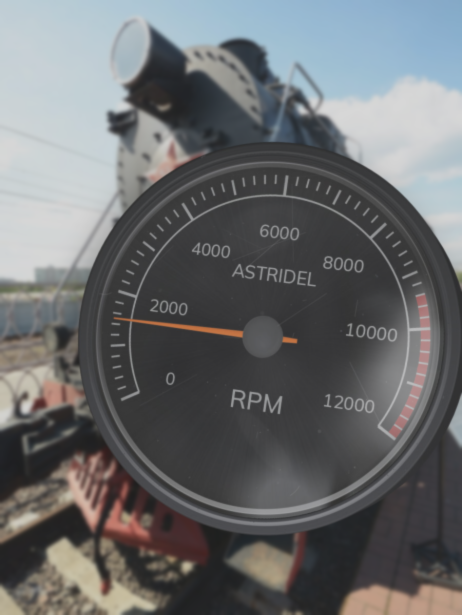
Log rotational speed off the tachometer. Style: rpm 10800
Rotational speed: rpm 1500
